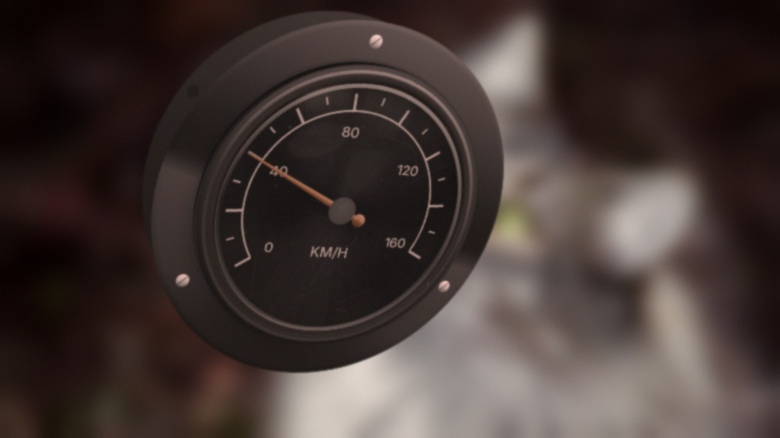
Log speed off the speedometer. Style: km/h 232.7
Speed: km/h 40
